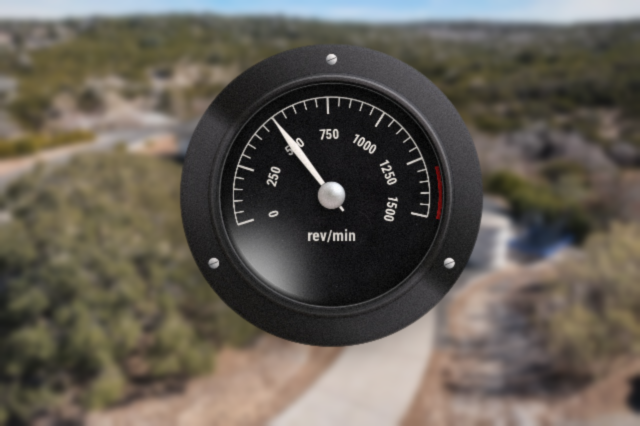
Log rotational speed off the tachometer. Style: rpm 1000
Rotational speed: rpm 500
